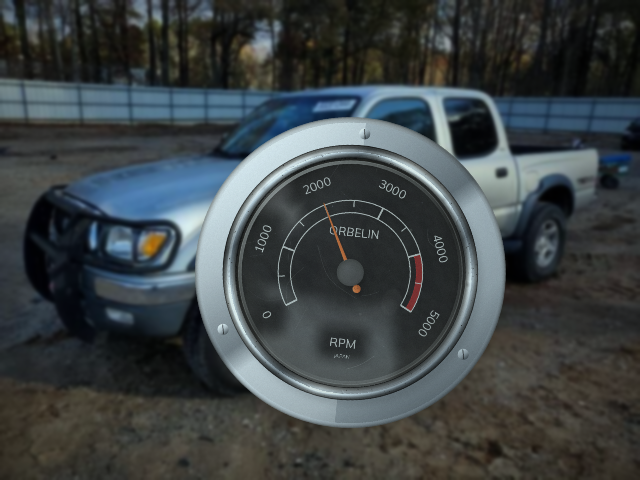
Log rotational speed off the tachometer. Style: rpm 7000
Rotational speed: rpm 2000
